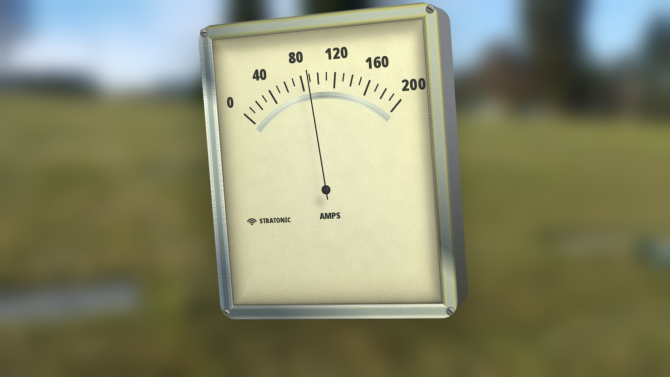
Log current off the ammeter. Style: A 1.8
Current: A 90
